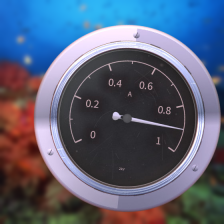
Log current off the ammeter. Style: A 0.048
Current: A 0.9
